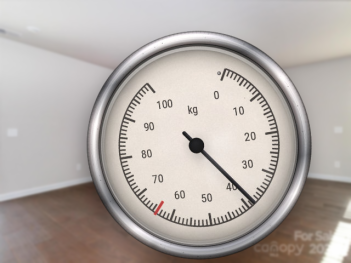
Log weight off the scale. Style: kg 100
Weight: kg 38
